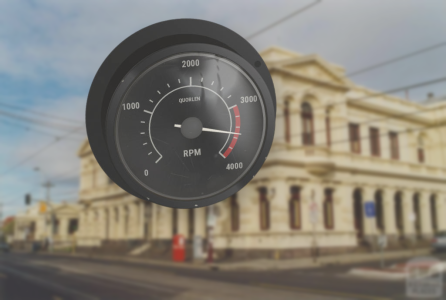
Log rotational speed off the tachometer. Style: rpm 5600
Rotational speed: rpm 3500
